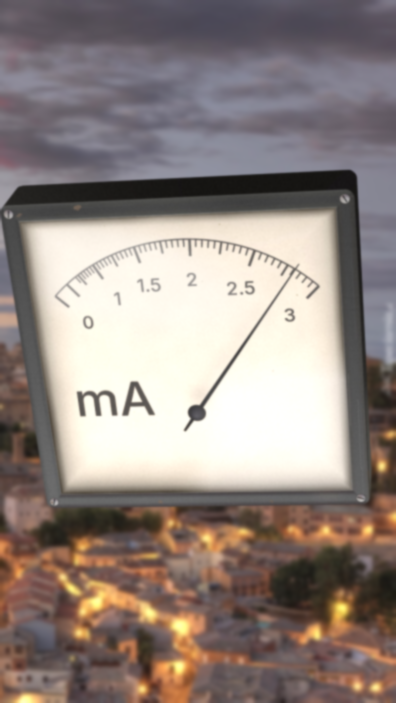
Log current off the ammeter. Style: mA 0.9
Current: mA 2.8
